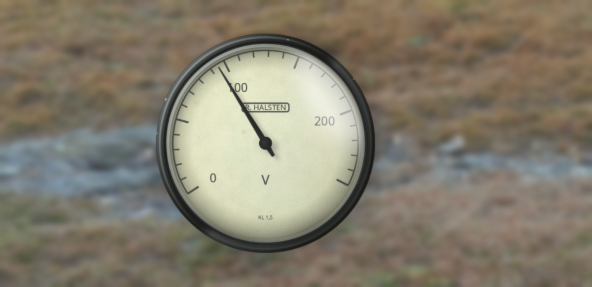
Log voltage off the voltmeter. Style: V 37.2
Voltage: V 95
